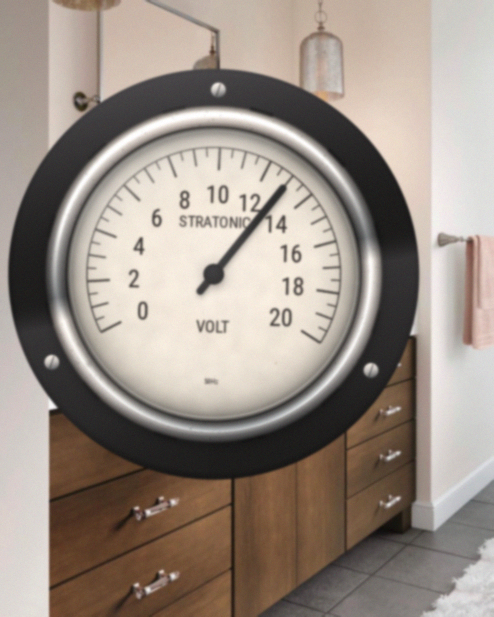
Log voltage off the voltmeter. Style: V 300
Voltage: V 13
